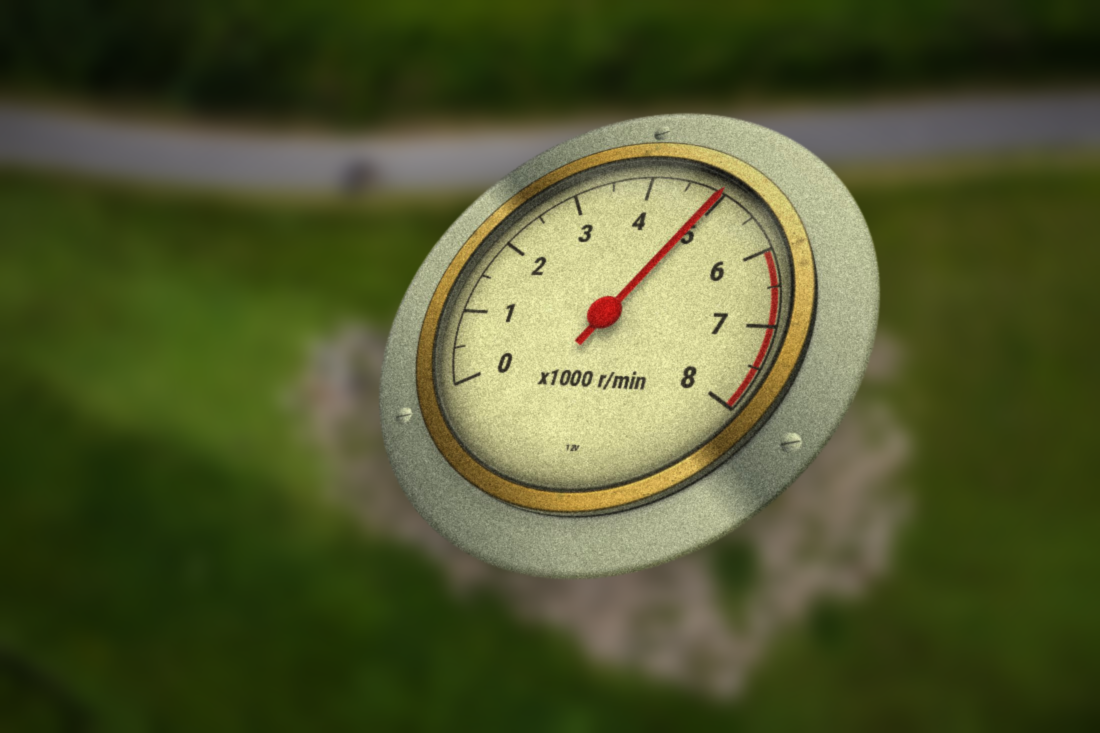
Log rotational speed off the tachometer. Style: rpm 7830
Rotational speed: rpm 5000
